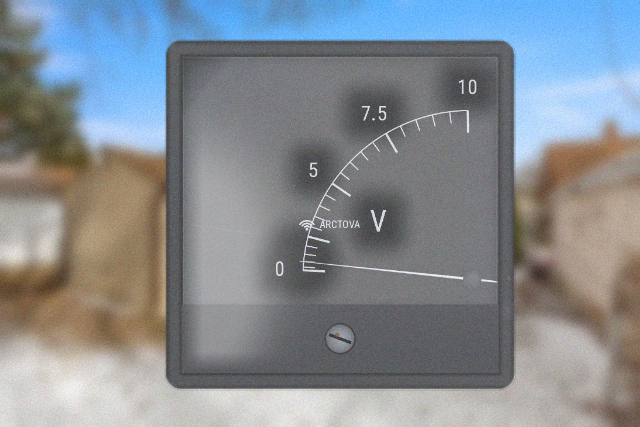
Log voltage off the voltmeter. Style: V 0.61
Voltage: V 1
